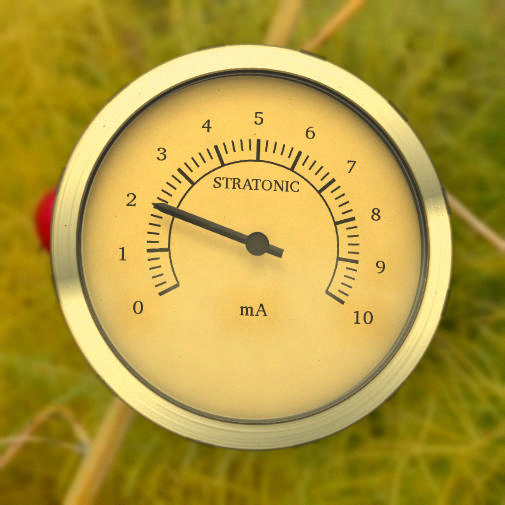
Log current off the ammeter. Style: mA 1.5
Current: mA 2
